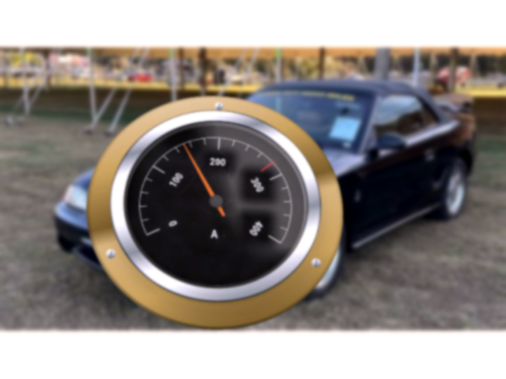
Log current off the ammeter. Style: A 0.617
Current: A 150
